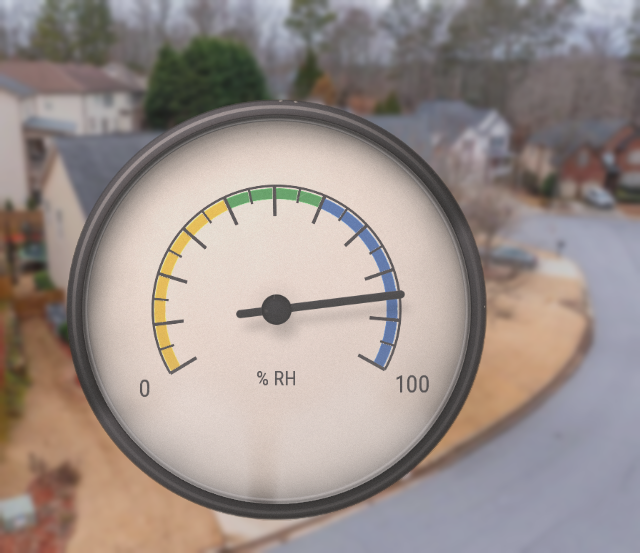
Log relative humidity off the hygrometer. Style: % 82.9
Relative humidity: % 85
